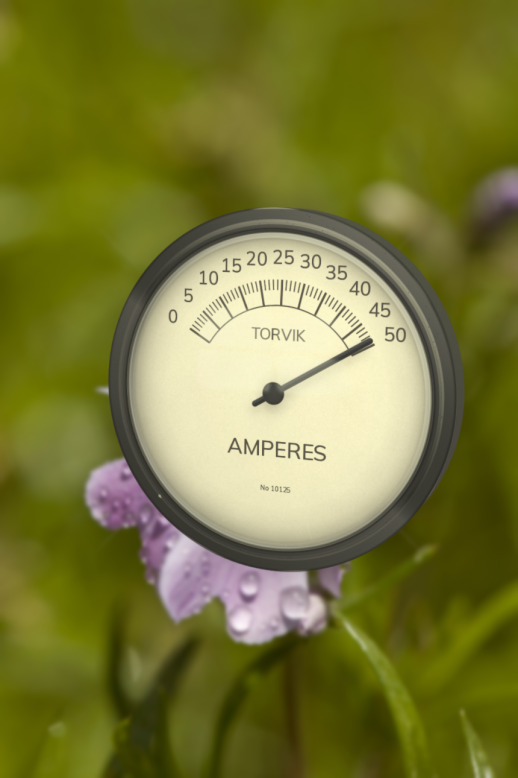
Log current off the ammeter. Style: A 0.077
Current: A 49
